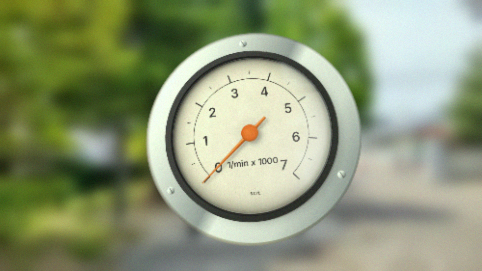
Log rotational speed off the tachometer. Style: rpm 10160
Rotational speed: rpm 0
